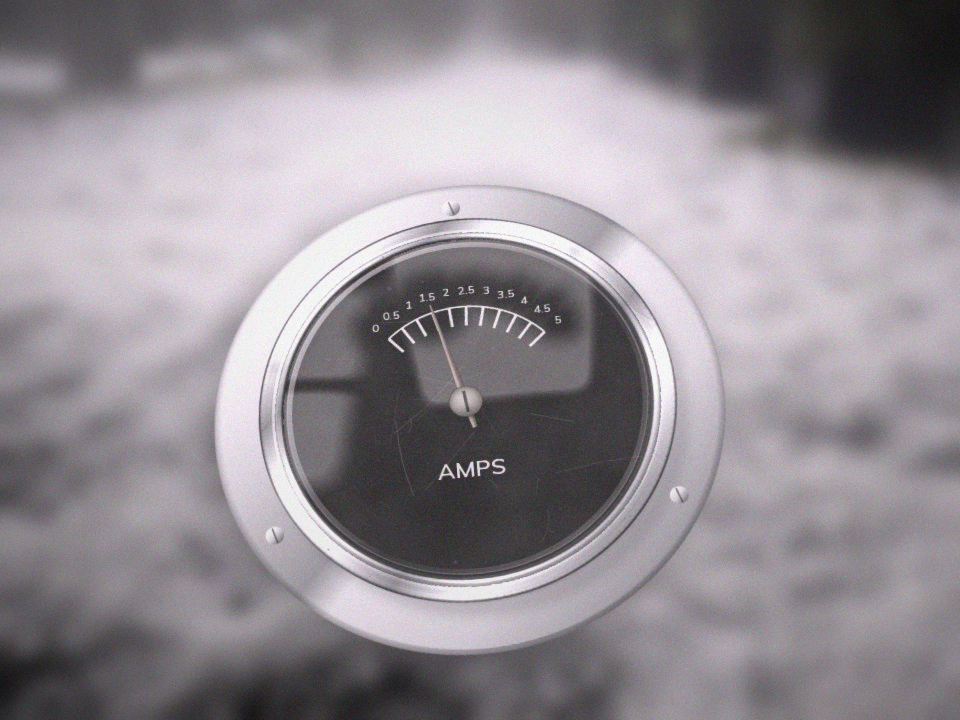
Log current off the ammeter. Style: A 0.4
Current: A 1.5
